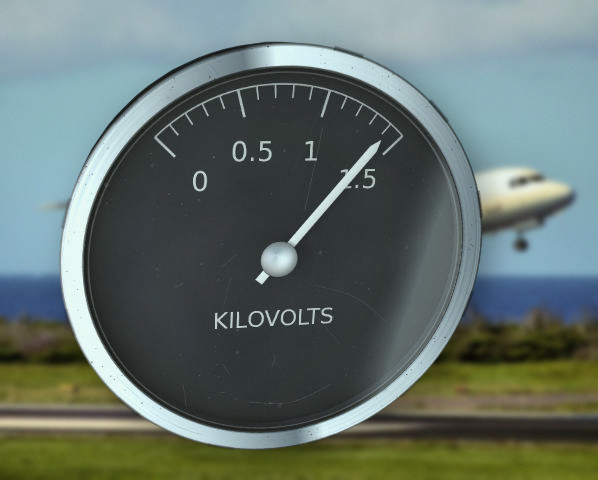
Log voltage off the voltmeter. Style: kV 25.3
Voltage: kV 1.4
